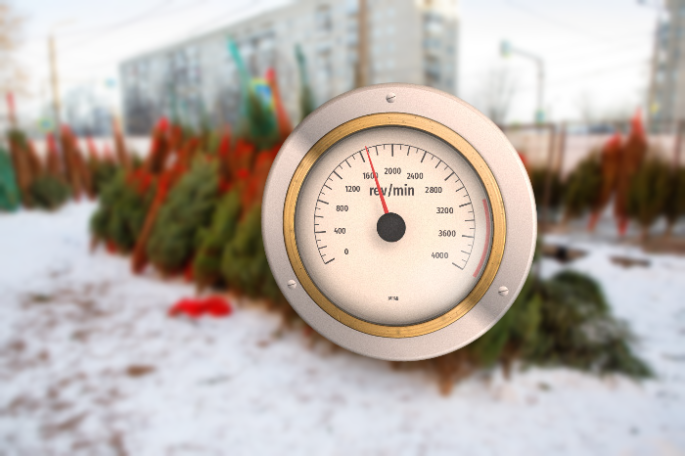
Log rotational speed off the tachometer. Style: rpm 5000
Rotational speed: rpm 1700
